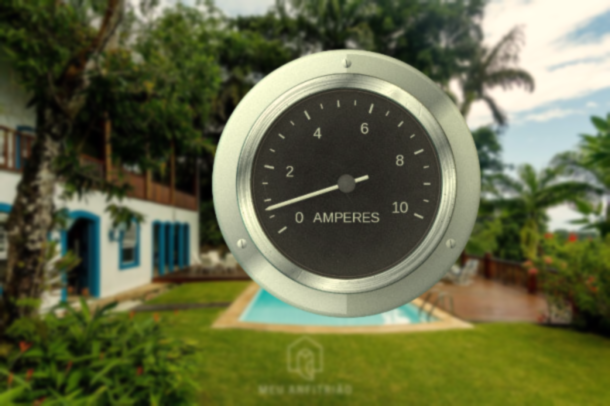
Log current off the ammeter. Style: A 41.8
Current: A 0.75
